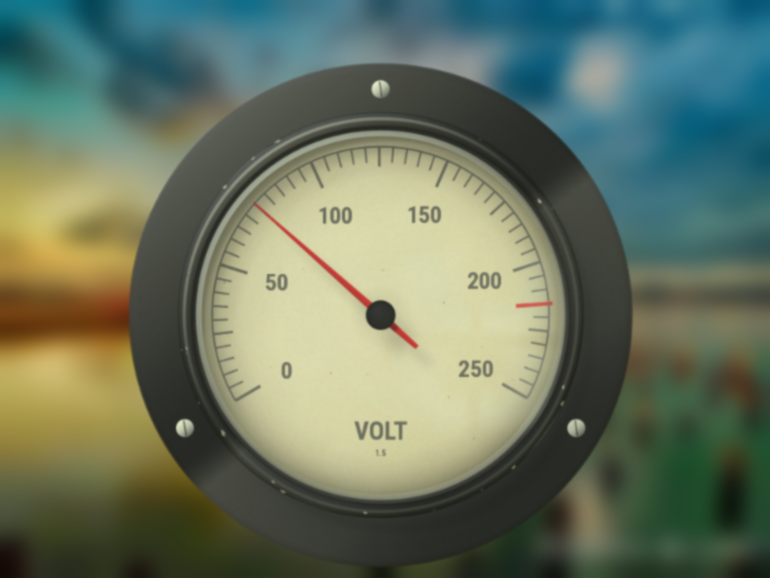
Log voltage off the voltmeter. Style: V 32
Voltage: V 75
